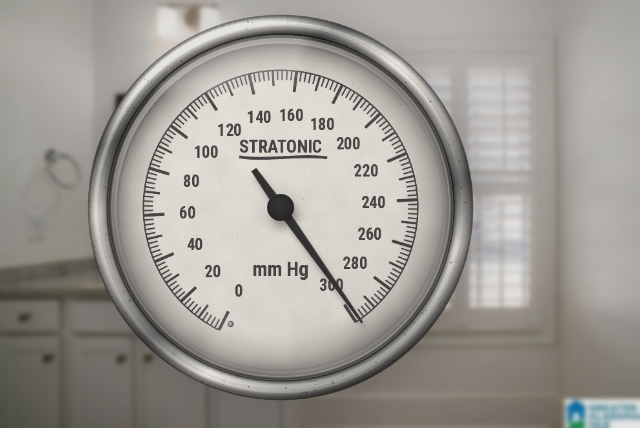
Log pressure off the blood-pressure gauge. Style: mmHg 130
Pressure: mmHg 298
